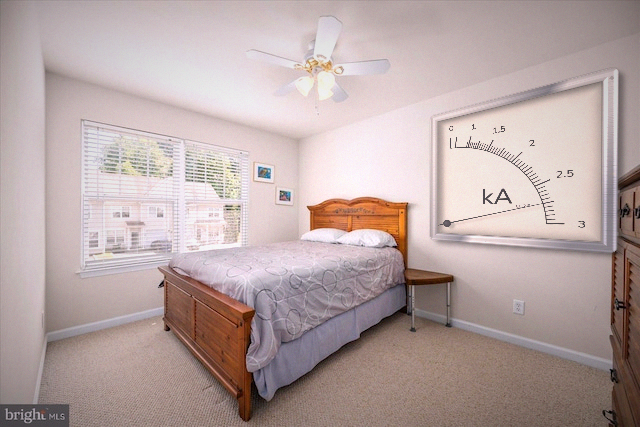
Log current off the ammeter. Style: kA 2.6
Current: kA 2.75
